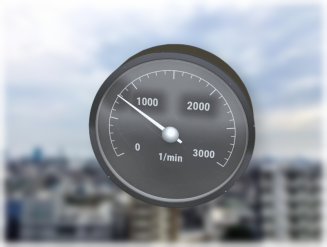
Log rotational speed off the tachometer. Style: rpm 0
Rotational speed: rpm 800
